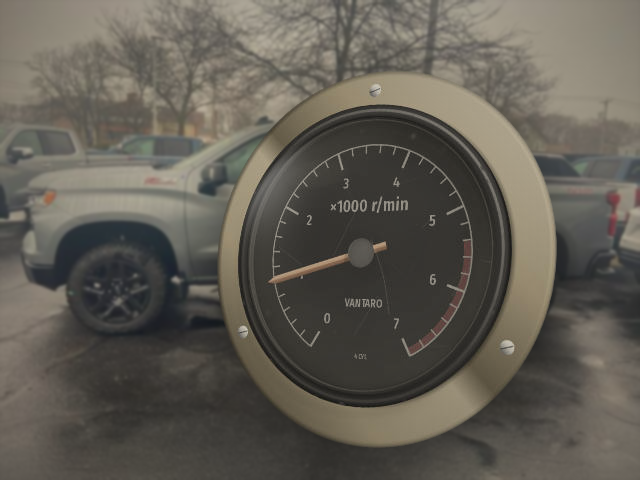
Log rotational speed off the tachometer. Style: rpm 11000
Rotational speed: rpm 1000
